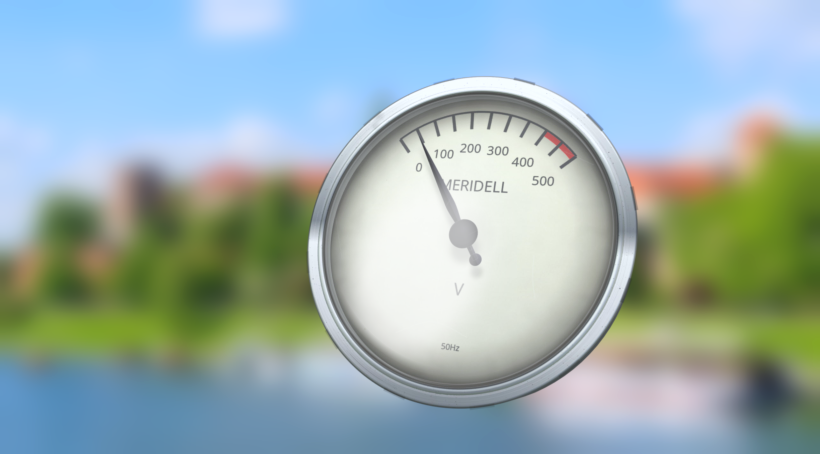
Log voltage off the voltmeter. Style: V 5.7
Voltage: V 50
